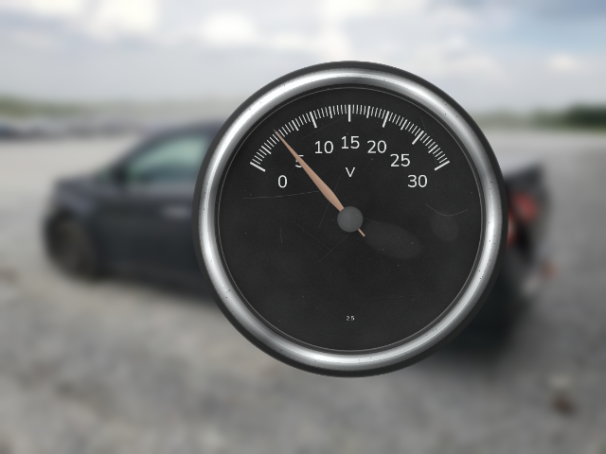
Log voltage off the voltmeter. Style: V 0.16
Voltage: V 5
